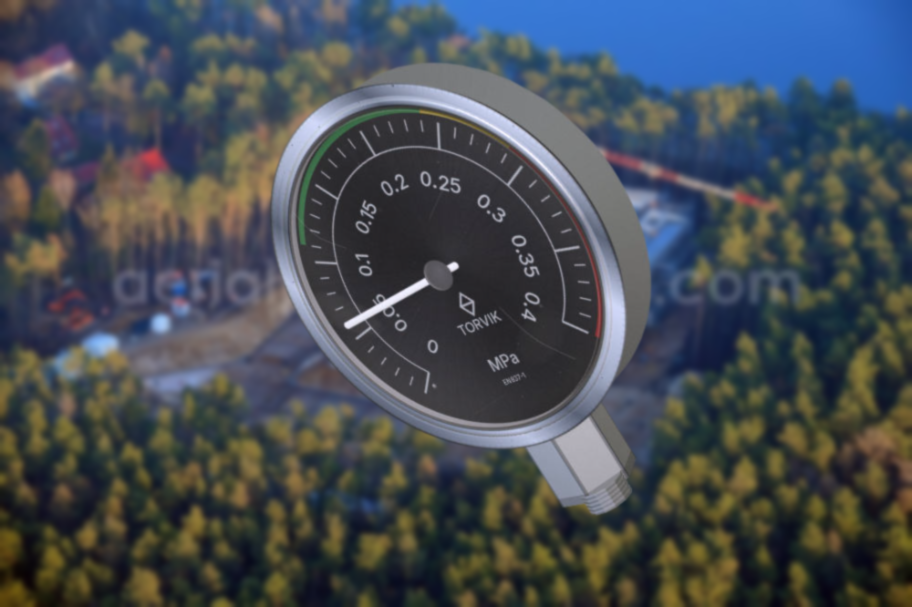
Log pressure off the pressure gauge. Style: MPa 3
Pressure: MPa 0.06
